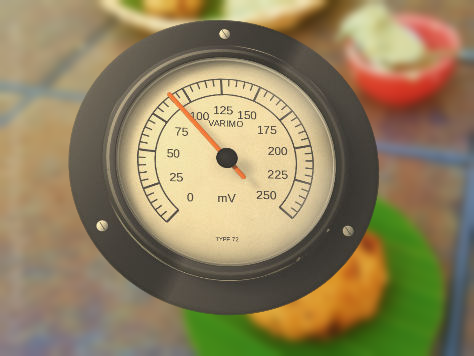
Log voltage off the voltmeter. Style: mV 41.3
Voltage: mV 90
